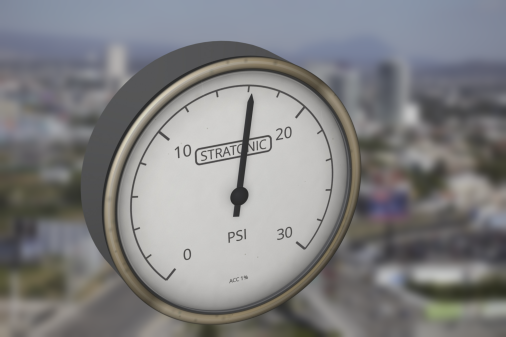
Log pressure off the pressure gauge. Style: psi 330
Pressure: psi 16
